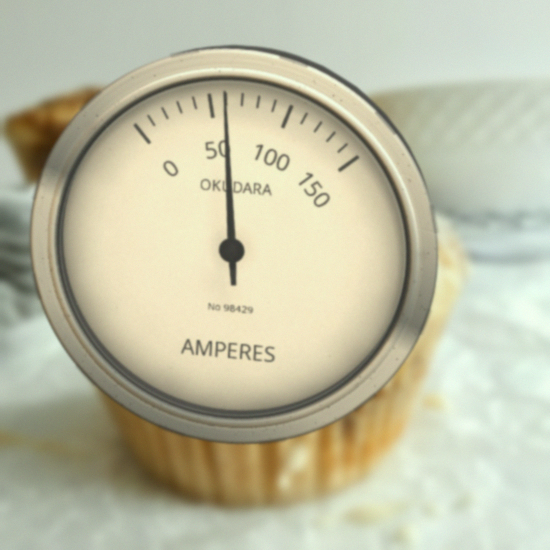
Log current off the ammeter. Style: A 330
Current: A 60
